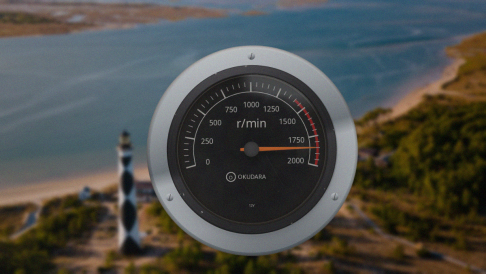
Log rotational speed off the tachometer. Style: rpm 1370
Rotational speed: rpm 1850
